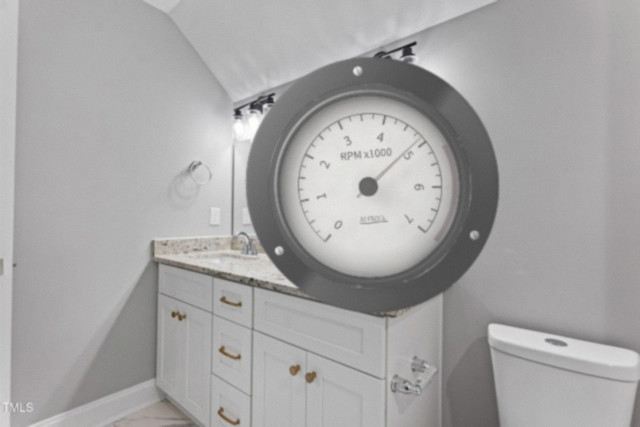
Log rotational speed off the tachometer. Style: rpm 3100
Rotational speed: rpm 4875
